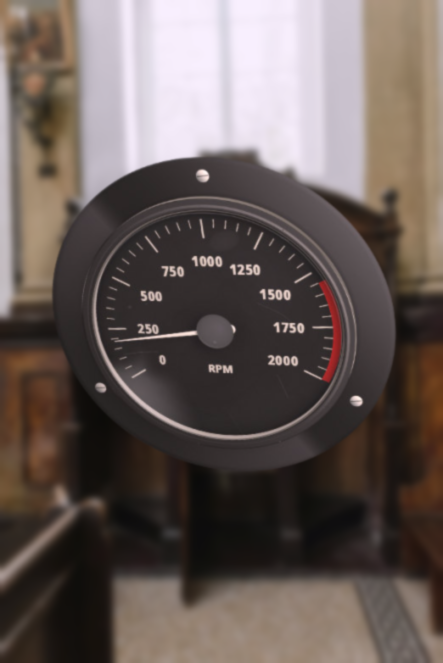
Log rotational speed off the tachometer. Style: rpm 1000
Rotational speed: rpm 200
